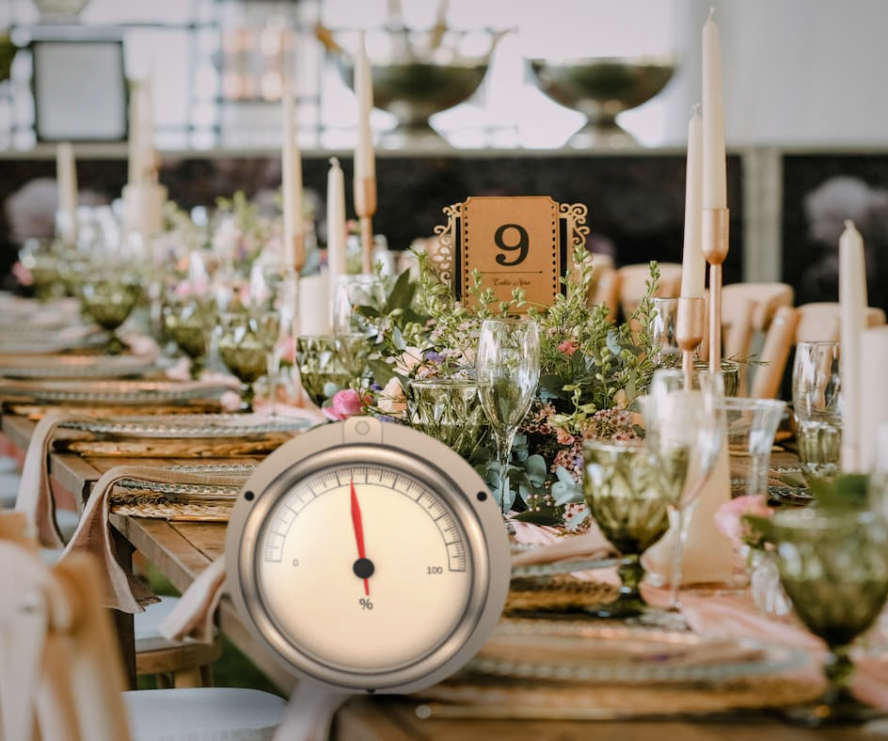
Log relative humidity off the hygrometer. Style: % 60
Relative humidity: % 45
